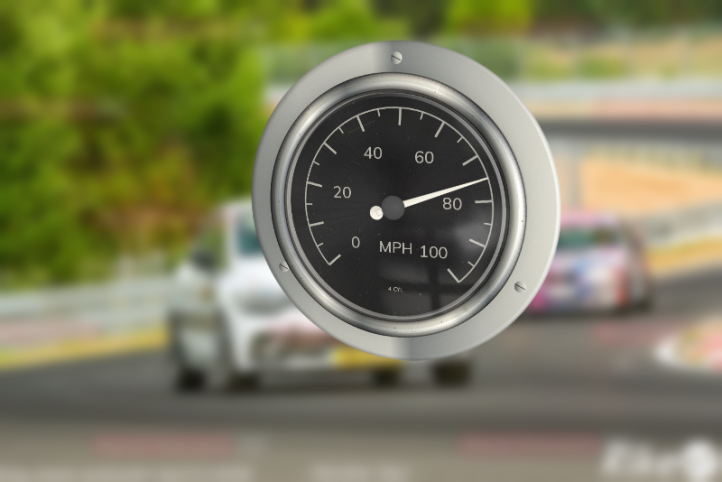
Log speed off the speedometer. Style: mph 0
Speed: mph 75
